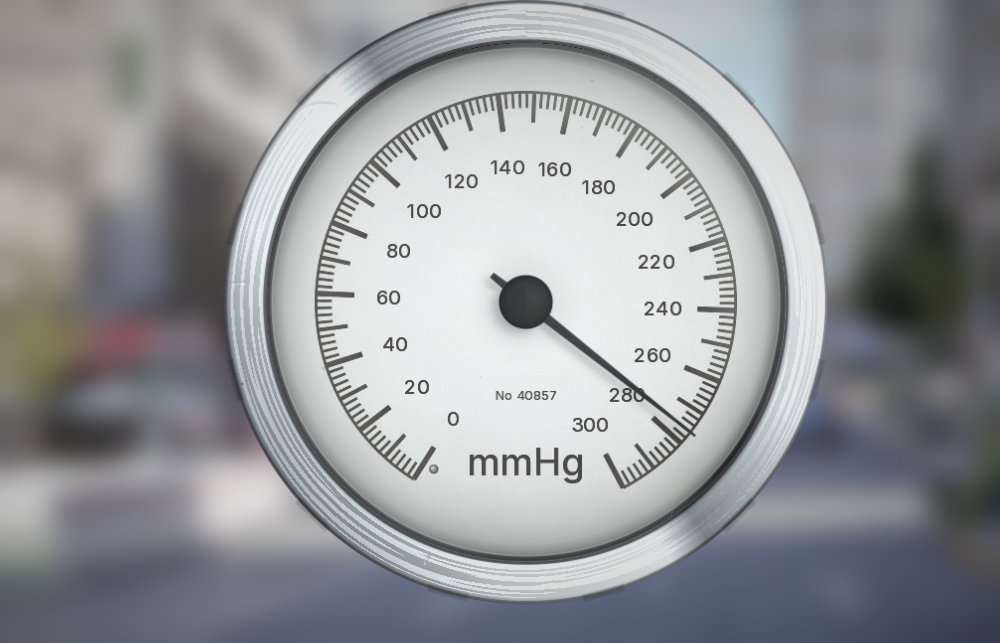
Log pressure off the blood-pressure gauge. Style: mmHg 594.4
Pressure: mmHg 276
